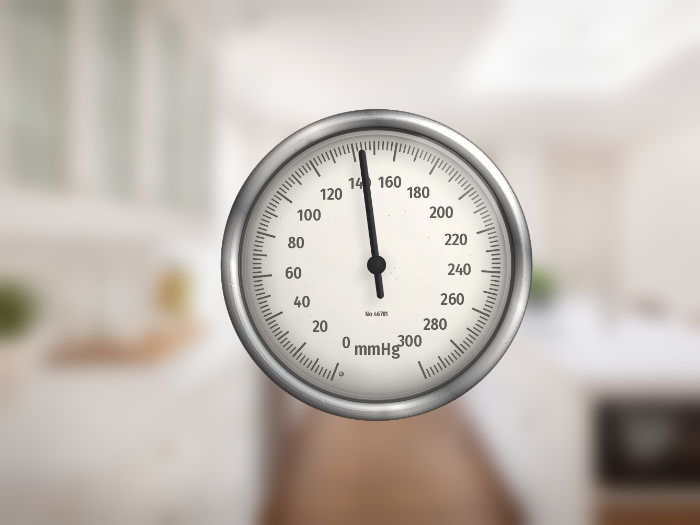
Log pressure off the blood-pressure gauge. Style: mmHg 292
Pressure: mmHg 144
